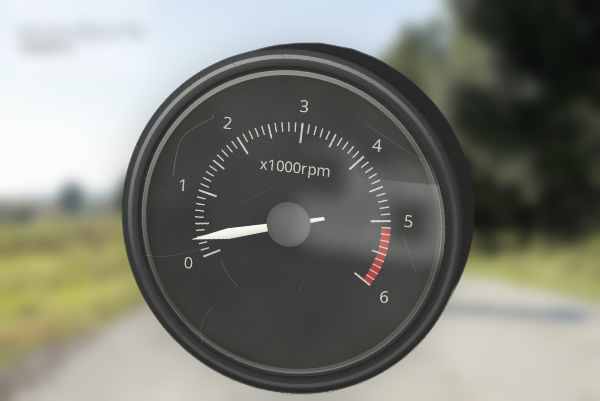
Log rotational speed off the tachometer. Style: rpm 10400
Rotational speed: rpm 300
